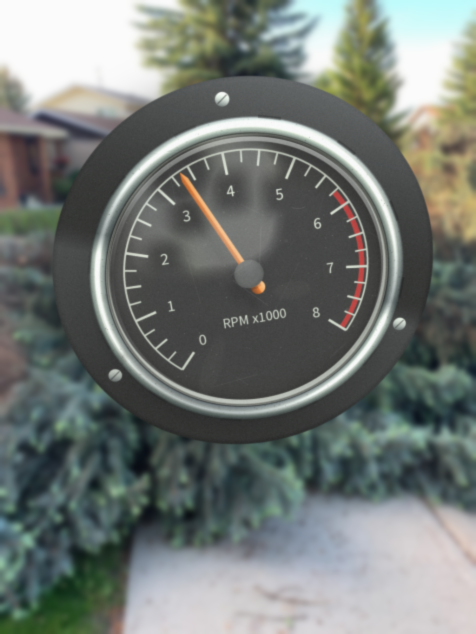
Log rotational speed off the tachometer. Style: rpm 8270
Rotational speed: rpm 3375
